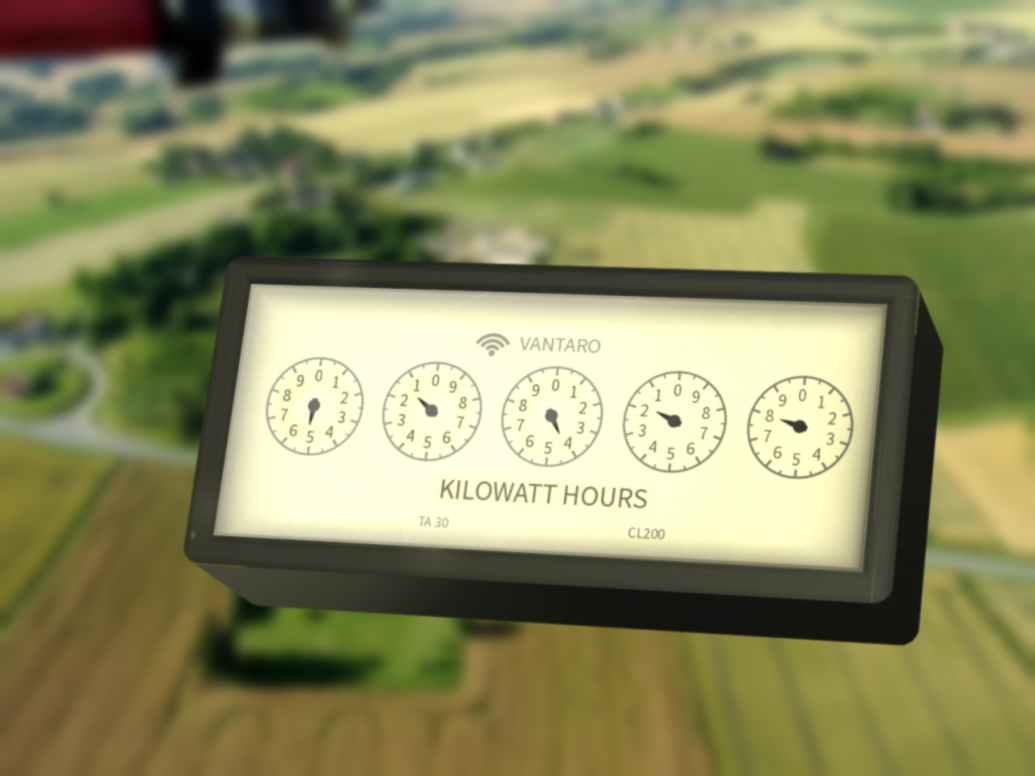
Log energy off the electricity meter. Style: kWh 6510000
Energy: kWh 51418
